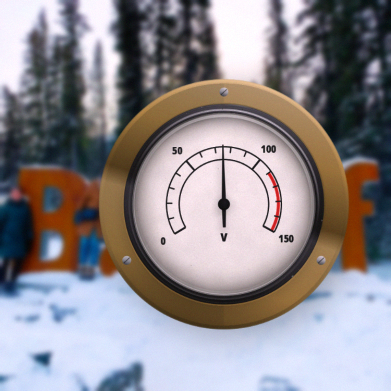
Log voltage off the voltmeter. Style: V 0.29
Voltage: V 75
